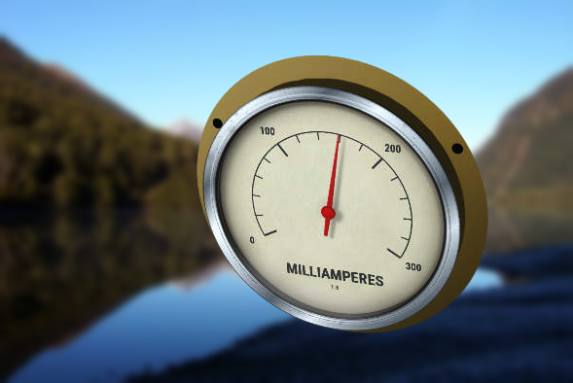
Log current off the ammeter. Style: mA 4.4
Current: mA 160
